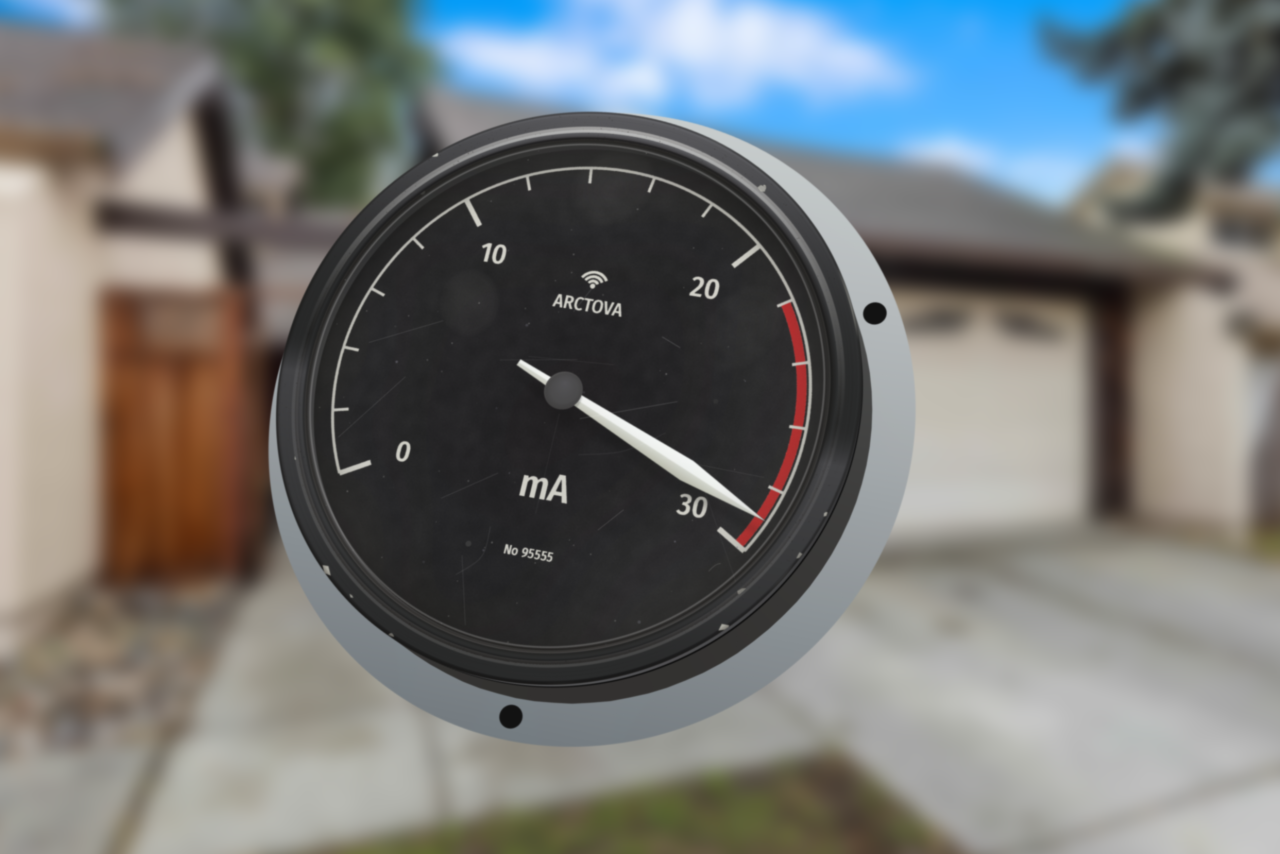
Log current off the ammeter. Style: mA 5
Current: mA 29
